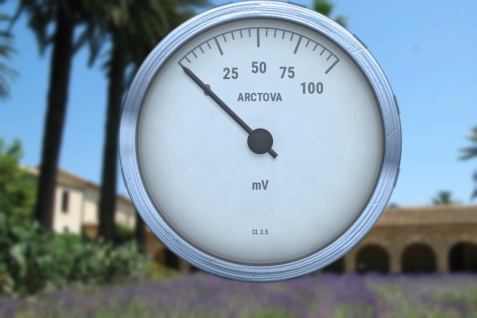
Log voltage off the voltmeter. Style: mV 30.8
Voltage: mV 0
